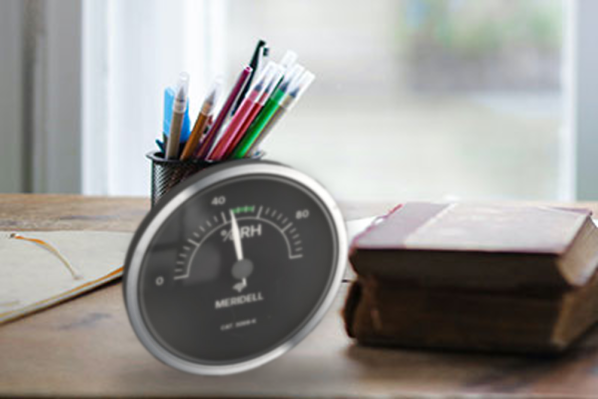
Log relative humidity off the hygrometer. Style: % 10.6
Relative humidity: % 44
